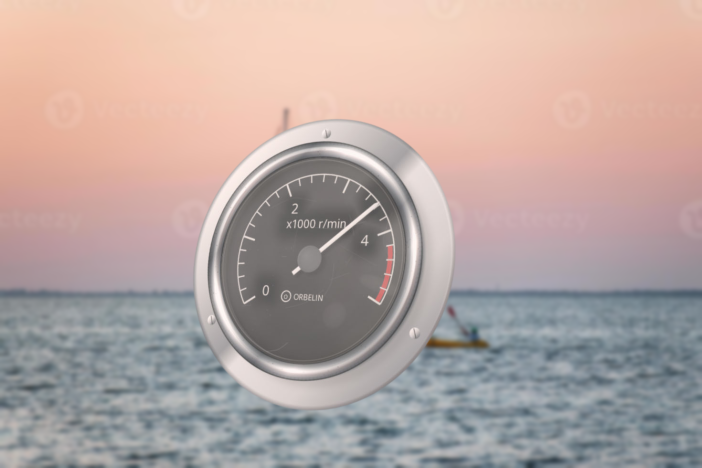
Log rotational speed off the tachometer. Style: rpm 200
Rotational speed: rpm 3600
